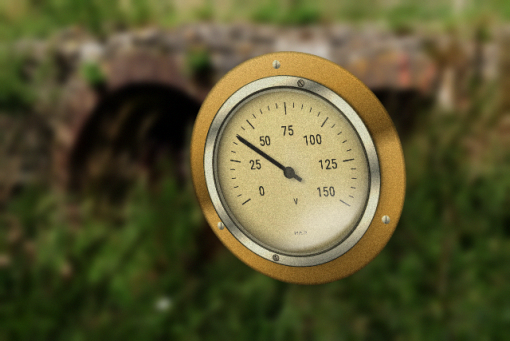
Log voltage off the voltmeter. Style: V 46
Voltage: V 40
